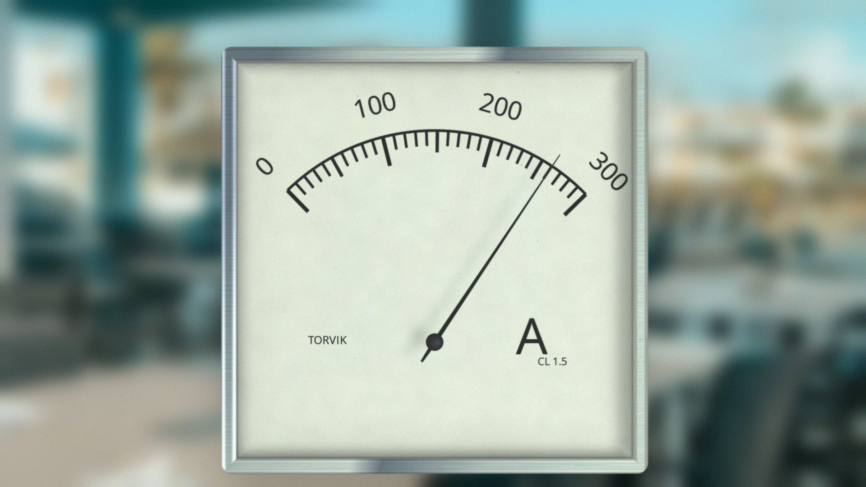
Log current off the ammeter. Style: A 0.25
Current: A 260
